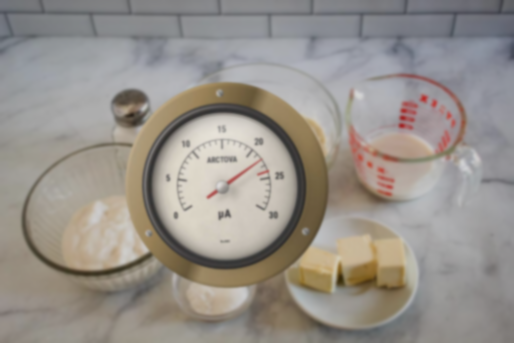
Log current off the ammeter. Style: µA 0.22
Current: µA 22
